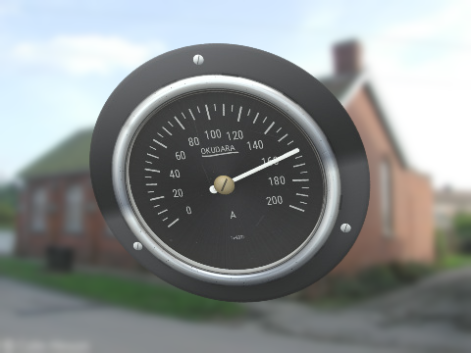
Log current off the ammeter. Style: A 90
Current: A 160
